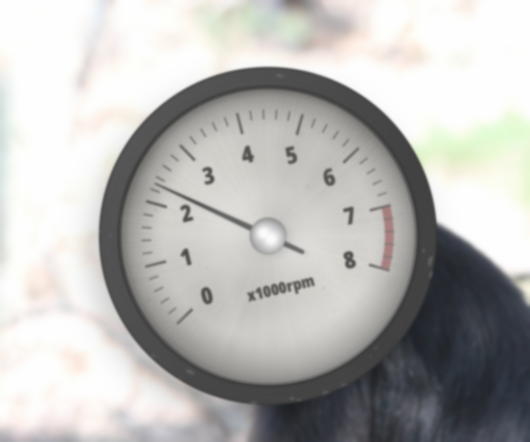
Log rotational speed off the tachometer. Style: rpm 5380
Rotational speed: rpm 2300
